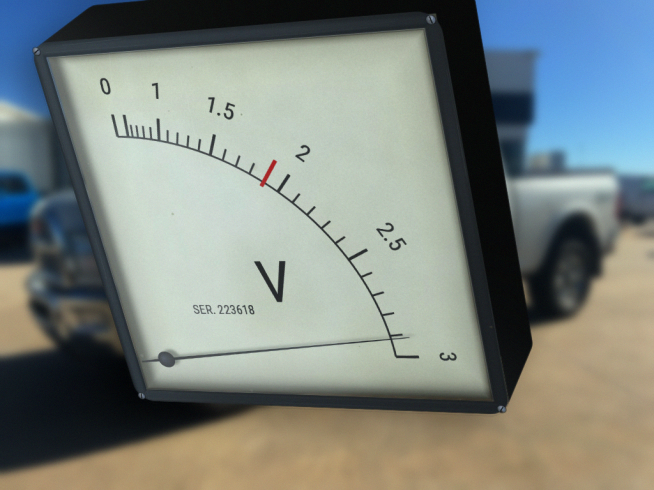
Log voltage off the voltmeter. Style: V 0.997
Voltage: V 2.9
